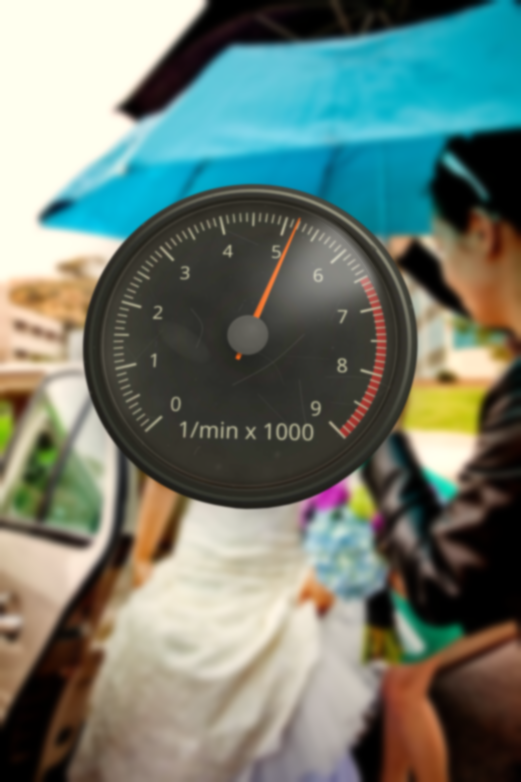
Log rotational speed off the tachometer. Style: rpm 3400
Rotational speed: rpm 5200
